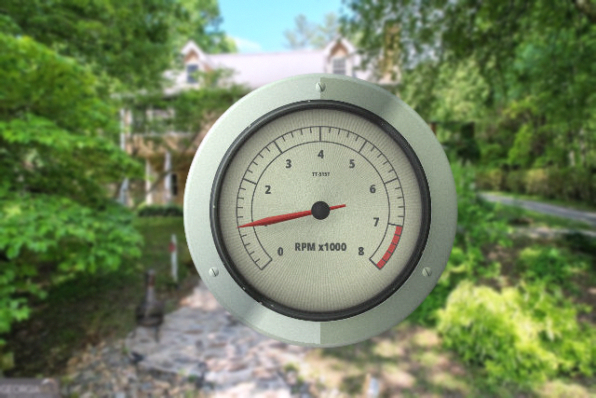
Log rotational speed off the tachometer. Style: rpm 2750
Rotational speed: rpm 1000
